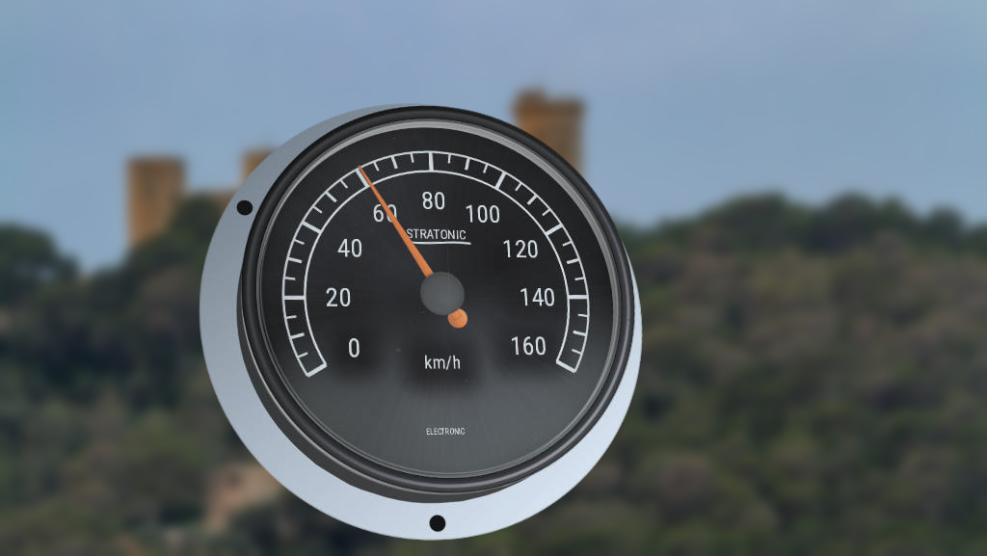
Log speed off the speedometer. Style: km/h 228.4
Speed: km/h 60
